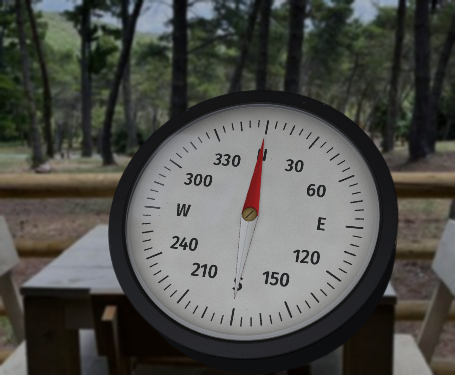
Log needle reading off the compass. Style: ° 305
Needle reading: ° 0
